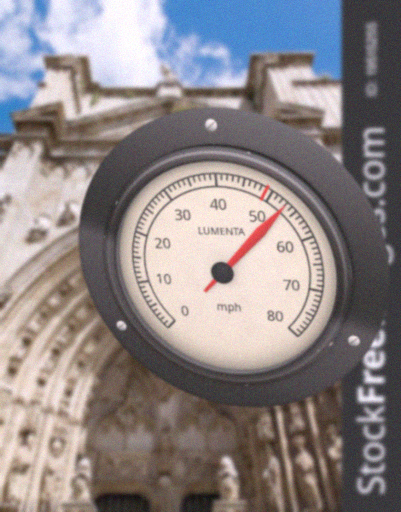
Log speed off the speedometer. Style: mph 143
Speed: mph 53
